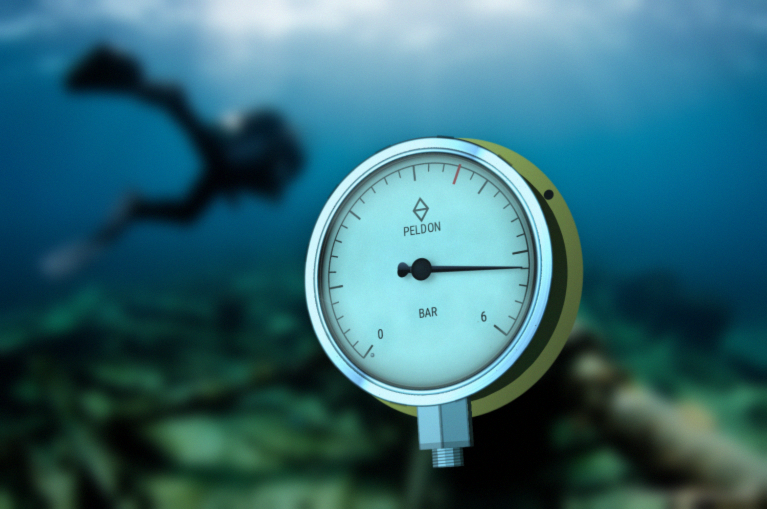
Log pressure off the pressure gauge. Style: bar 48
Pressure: bar 5.2
